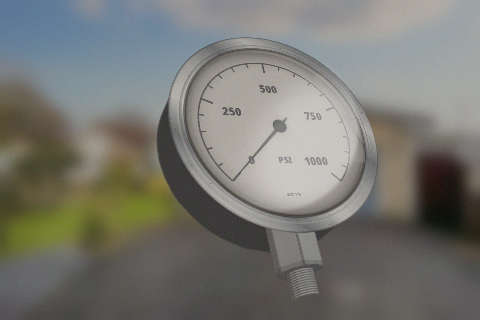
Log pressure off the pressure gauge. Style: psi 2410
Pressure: psi 0
